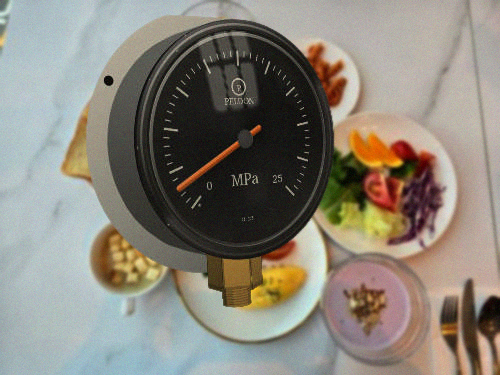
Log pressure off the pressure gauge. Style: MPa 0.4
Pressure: MPa 1.5
